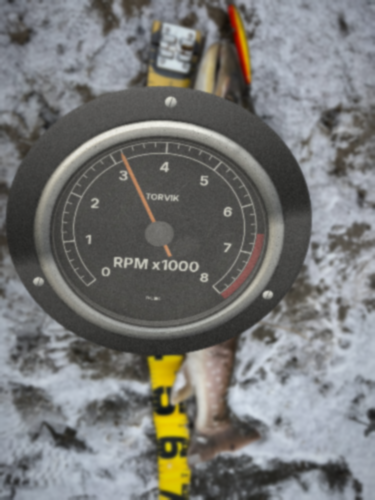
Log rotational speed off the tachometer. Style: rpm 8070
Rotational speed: rpm 3200
